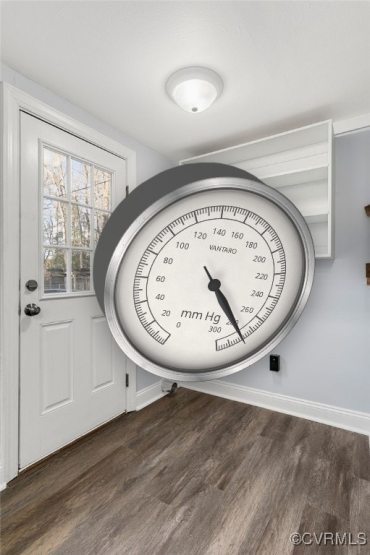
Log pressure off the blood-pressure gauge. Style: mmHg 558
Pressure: mmHg 280
